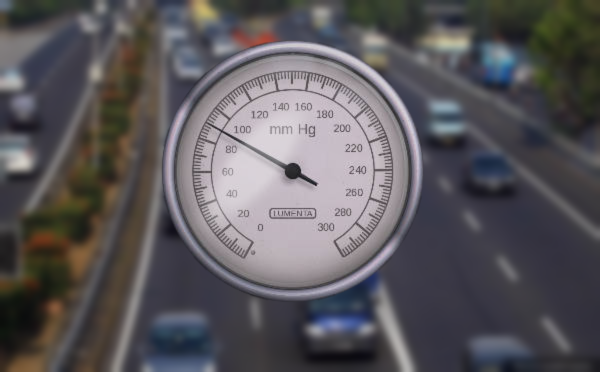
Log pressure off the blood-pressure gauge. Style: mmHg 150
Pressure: mmHg 90
